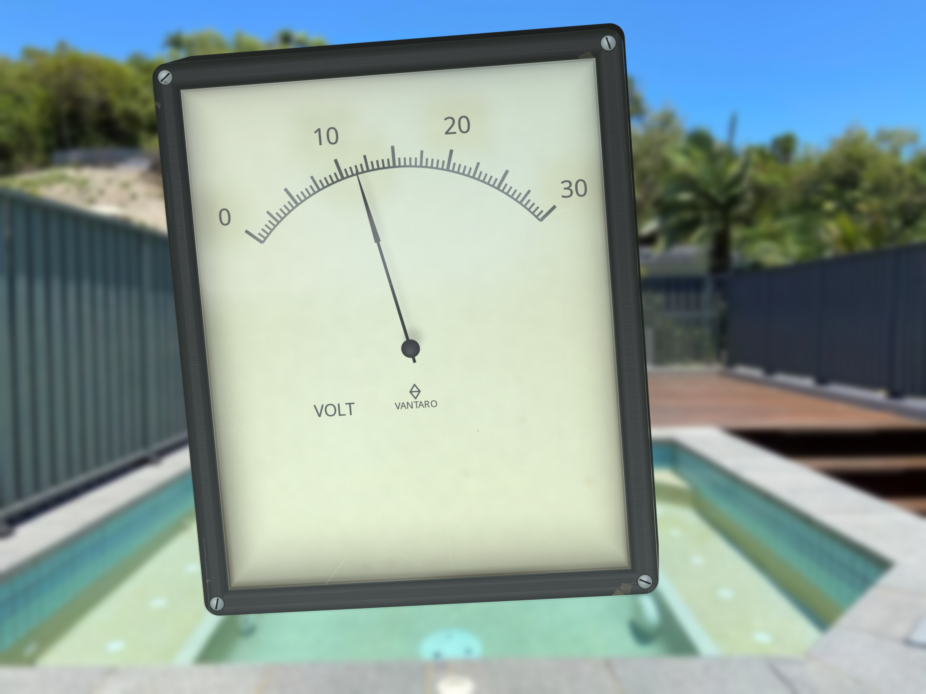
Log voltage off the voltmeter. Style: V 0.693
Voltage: V 11.5
